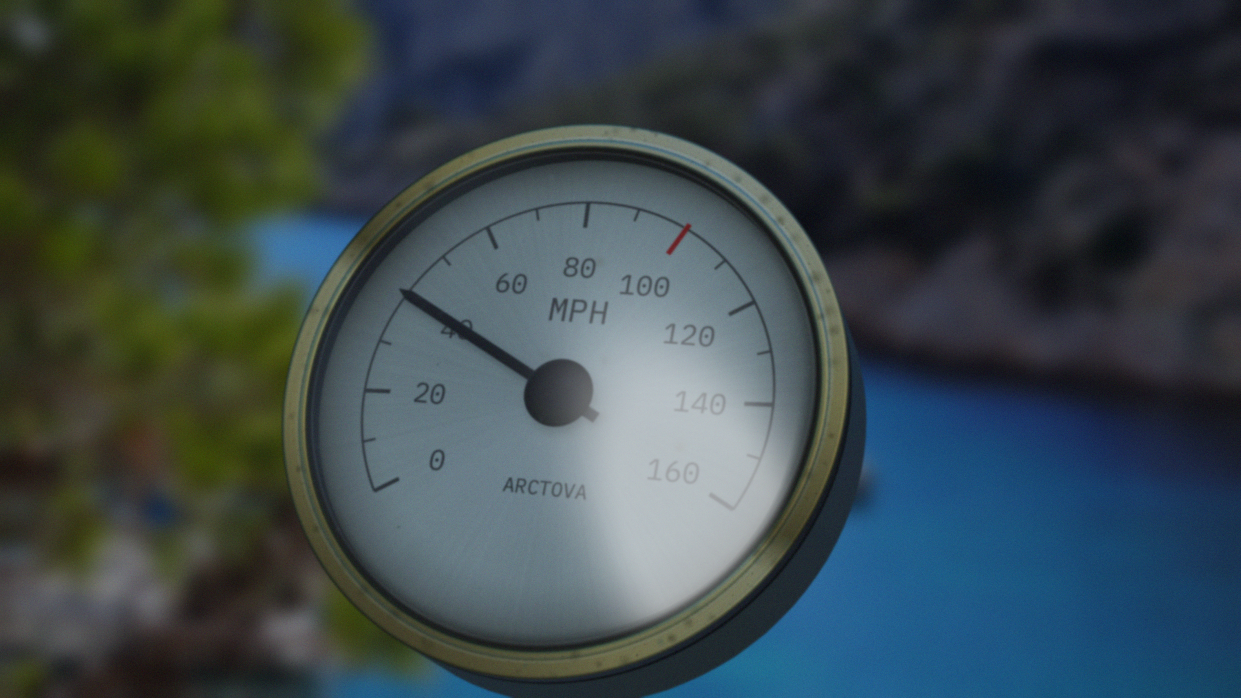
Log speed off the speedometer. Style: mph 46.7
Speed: mph 40
